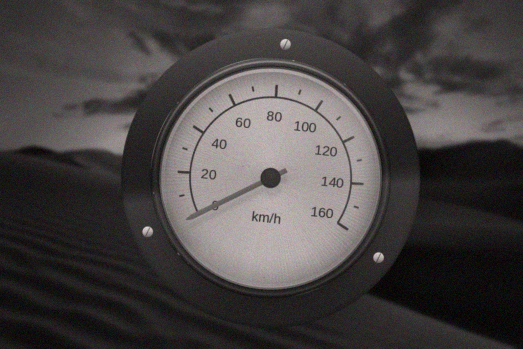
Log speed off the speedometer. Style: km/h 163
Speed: km/h 0
